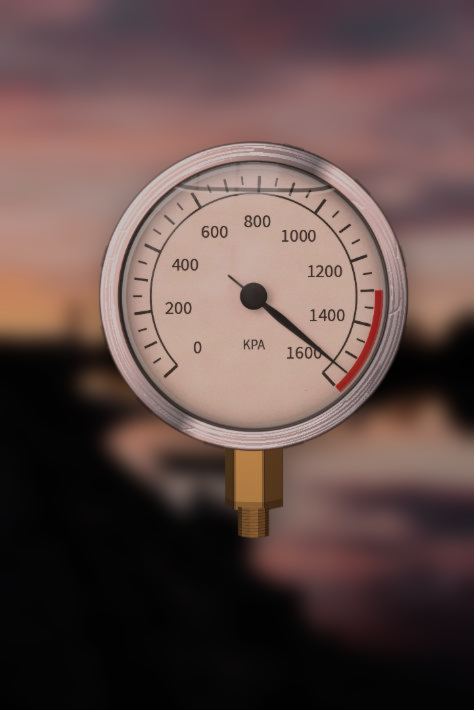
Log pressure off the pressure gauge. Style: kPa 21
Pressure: kPa 1550
